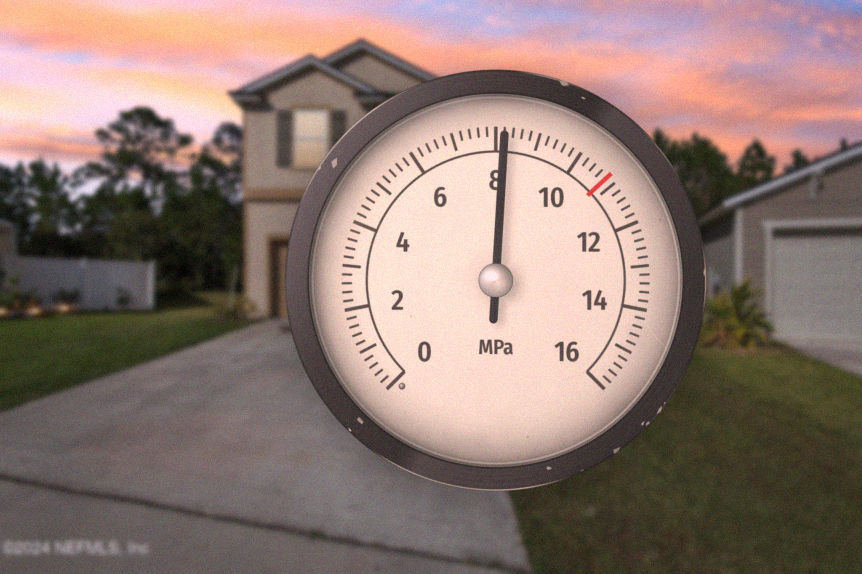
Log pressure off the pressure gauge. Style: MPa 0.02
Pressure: MPa 8.2
